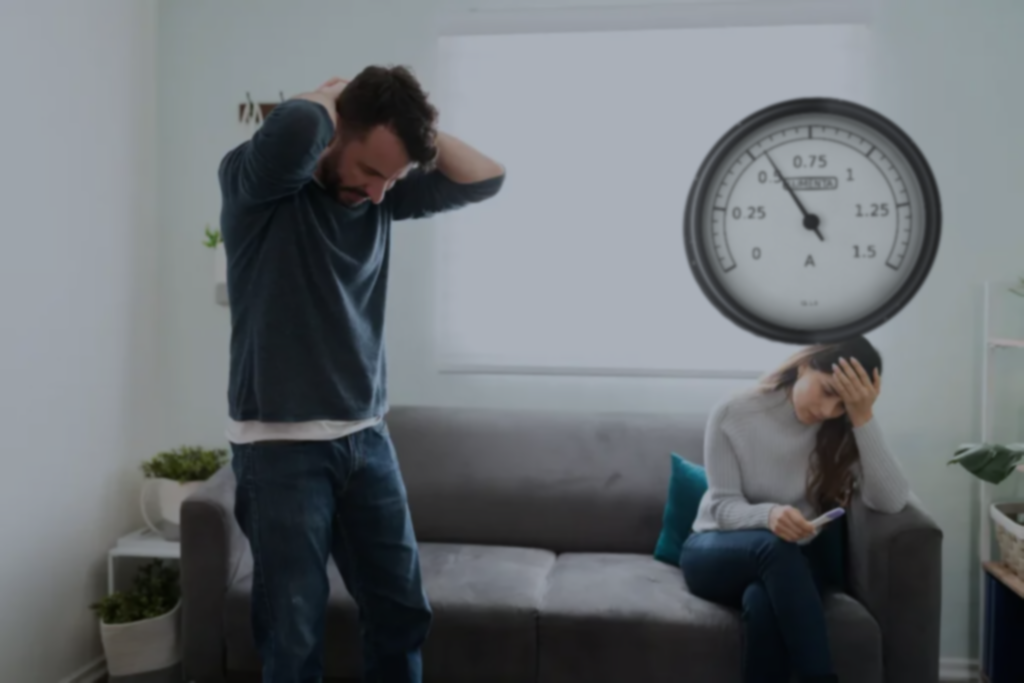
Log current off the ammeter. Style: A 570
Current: A 0.55
